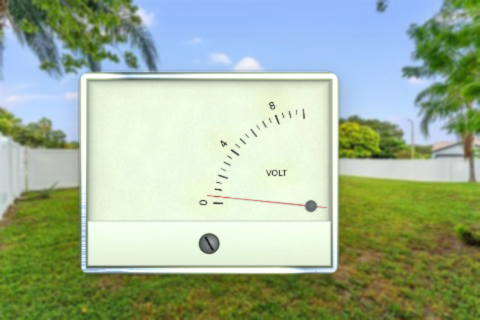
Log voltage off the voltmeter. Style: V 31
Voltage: V 0.5
